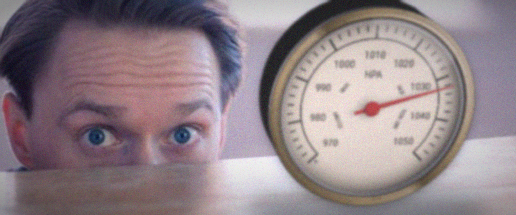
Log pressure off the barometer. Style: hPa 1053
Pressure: hPa 1032
